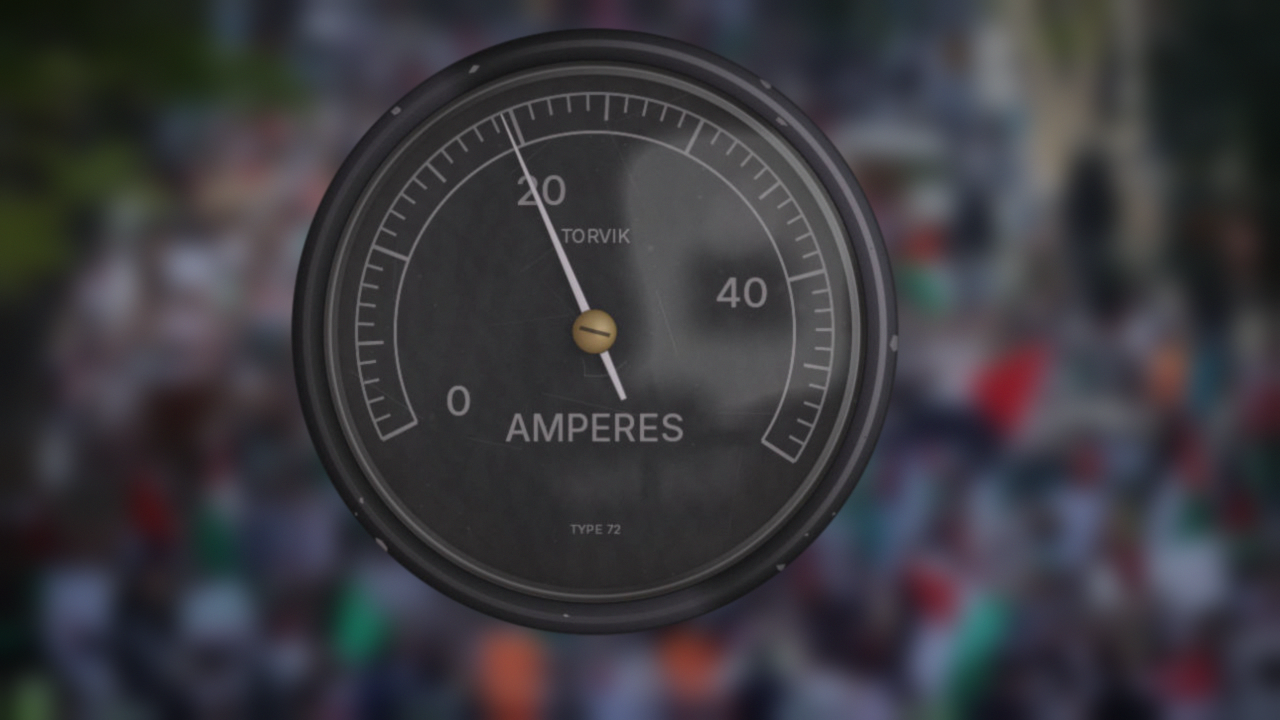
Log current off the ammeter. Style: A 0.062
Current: A 19.5
